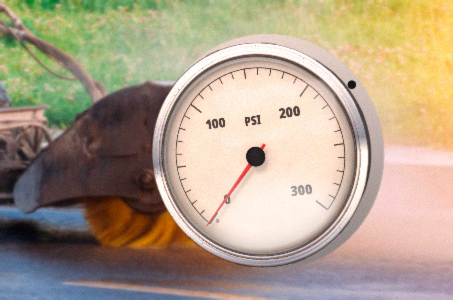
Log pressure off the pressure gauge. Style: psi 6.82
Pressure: psi 0
